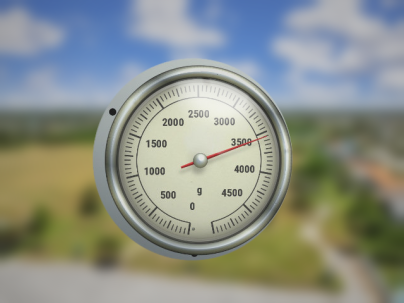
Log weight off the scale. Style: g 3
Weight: g 3550
